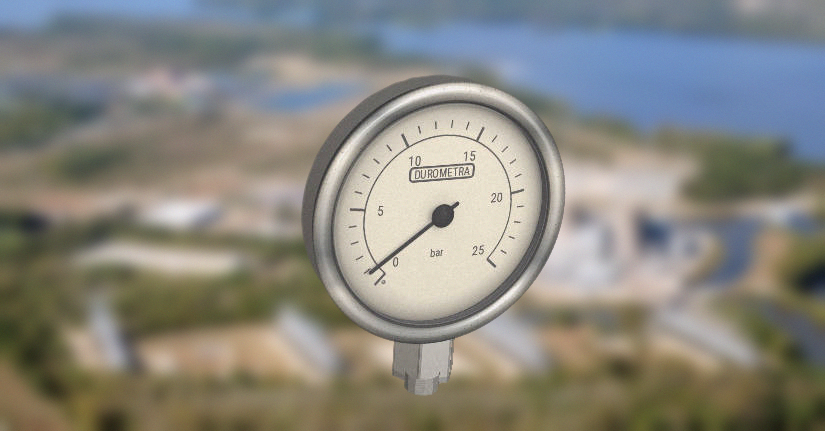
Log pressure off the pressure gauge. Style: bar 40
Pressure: bar 1
